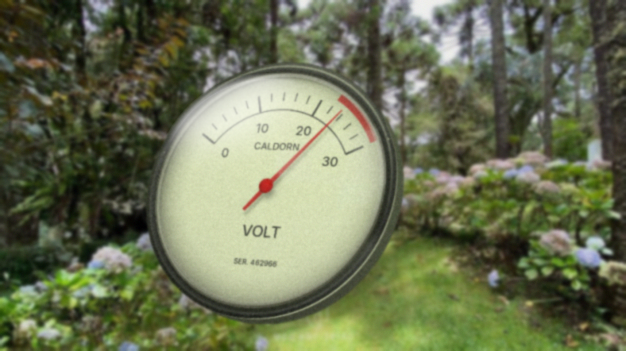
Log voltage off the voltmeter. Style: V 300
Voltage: V 24
